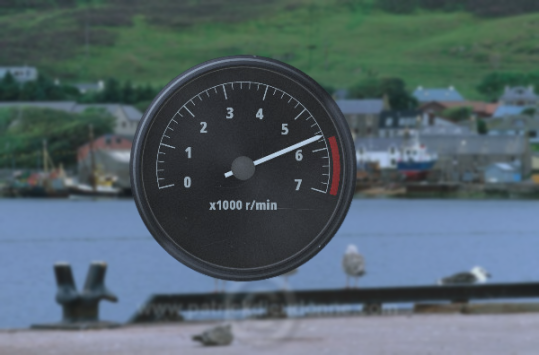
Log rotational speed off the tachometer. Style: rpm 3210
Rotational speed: rpm 5700
